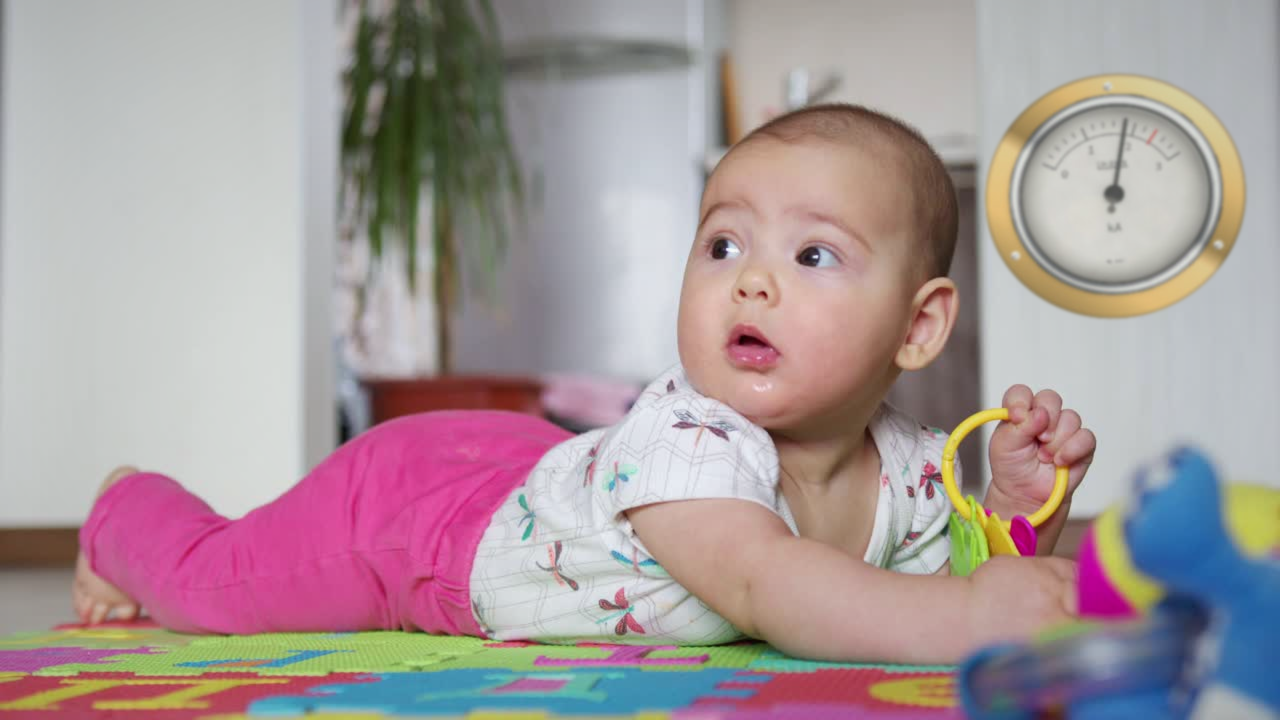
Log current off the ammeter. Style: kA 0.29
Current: kA 1.8
